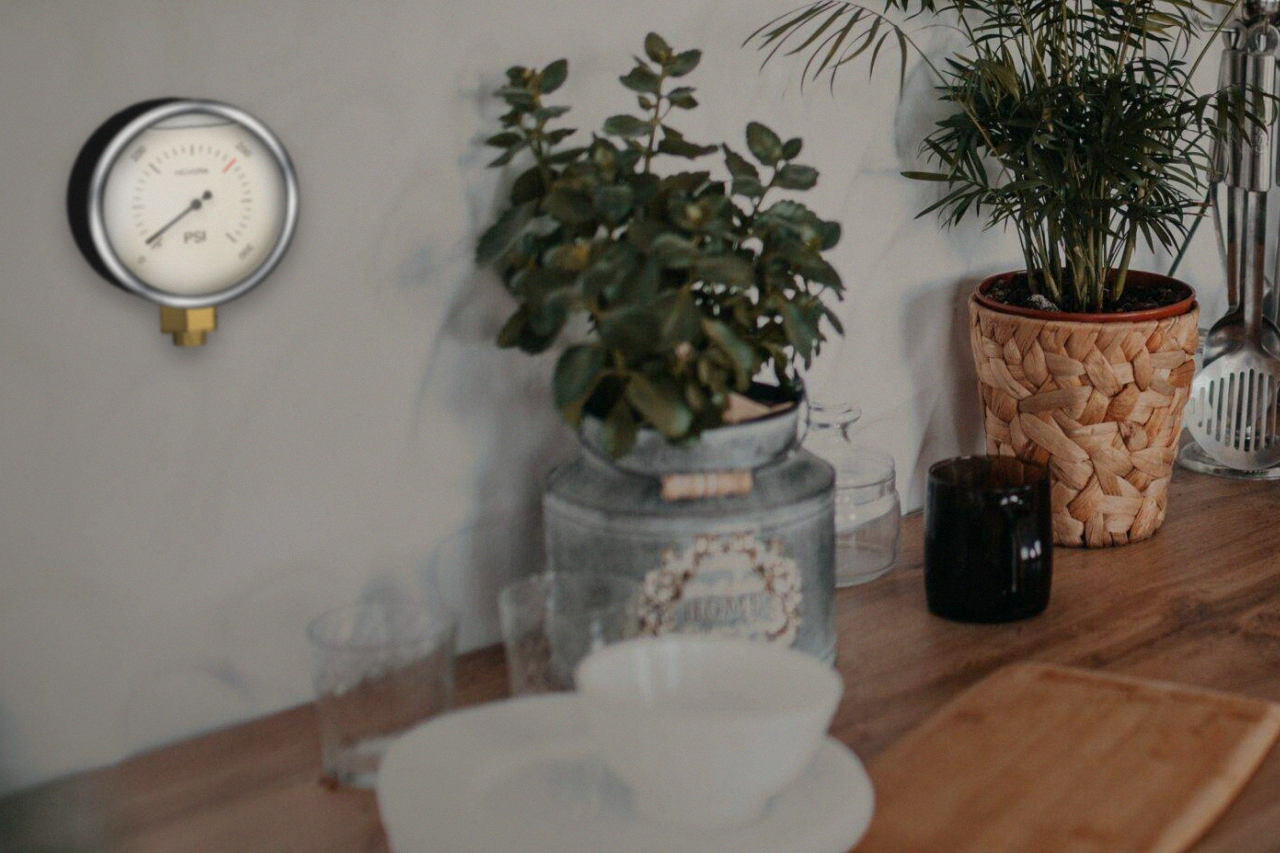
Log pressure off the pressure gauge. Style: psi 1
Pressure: psi 10
